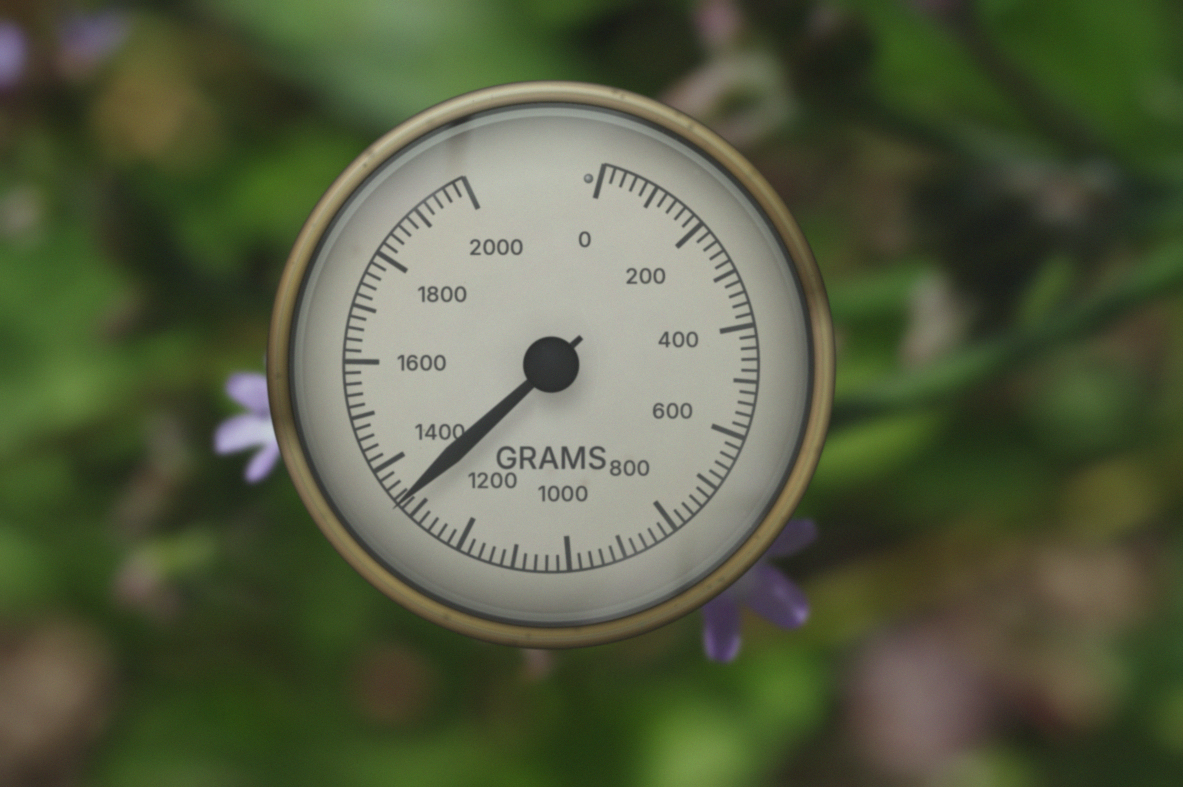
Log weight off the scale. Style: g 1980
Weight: g 1330
